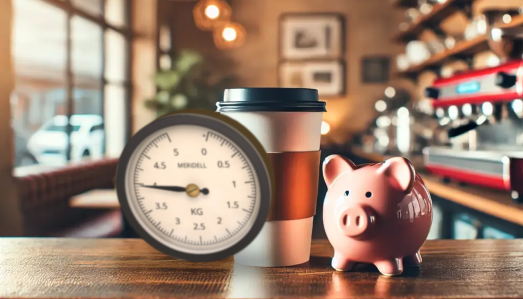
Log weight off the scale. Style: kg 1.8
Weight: kg 4
